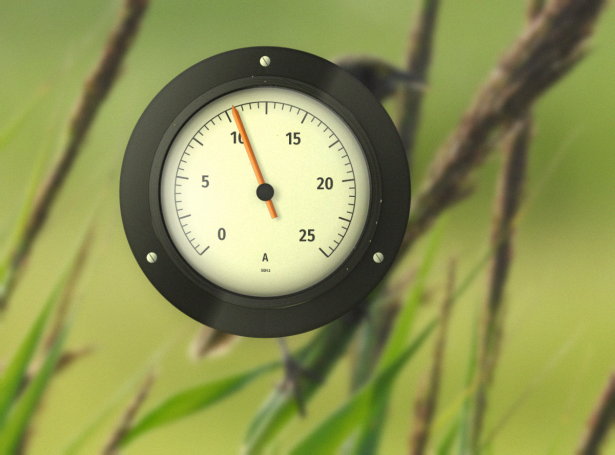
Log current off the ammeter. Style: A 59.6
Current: A 10.5
